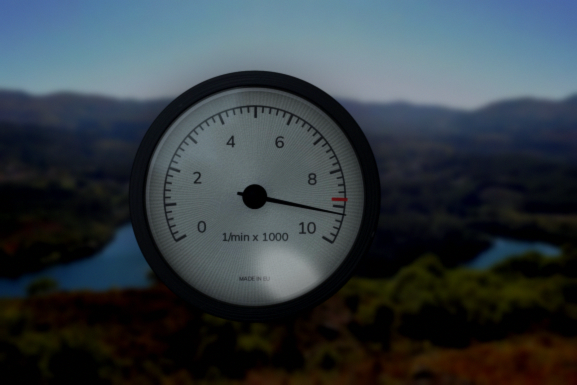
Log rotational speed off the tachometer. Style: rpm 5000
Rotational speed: rpm 9200
